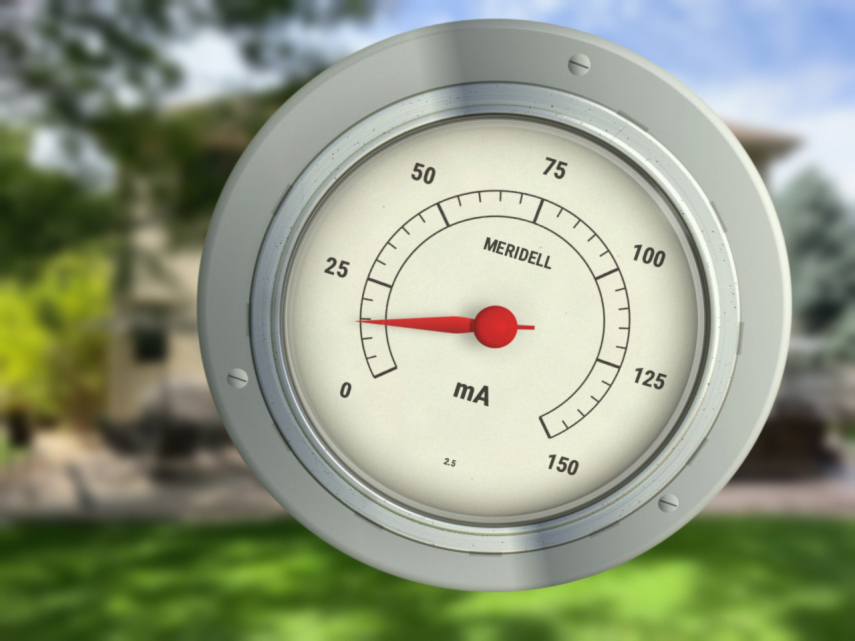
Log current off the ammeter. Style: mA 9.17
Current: mA 15
